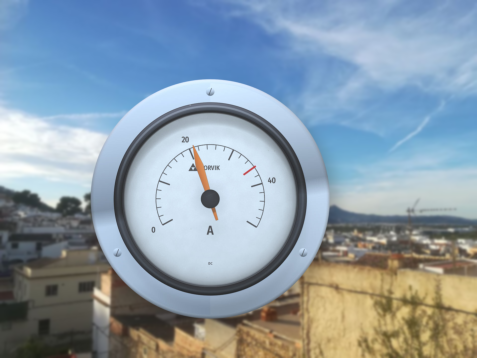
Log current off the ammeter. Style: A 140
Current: A 21
